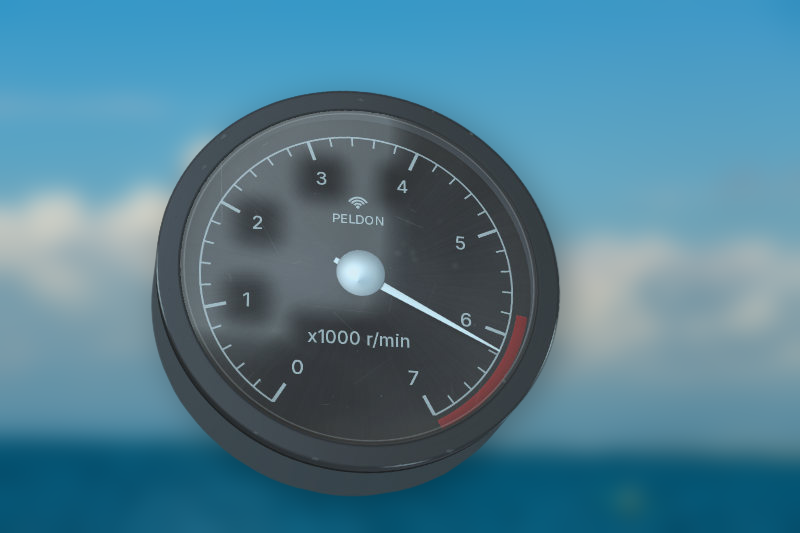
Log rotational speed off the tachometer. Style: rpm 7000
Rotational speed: rpm 6200
